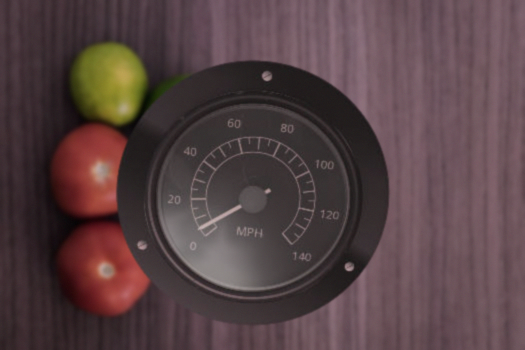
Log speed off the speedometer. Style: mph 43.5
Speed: mph 5
